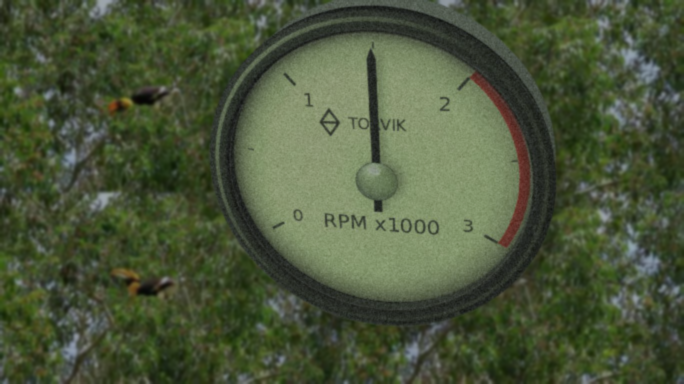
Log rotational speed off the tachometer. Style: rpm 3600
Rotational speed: rpm 1500
